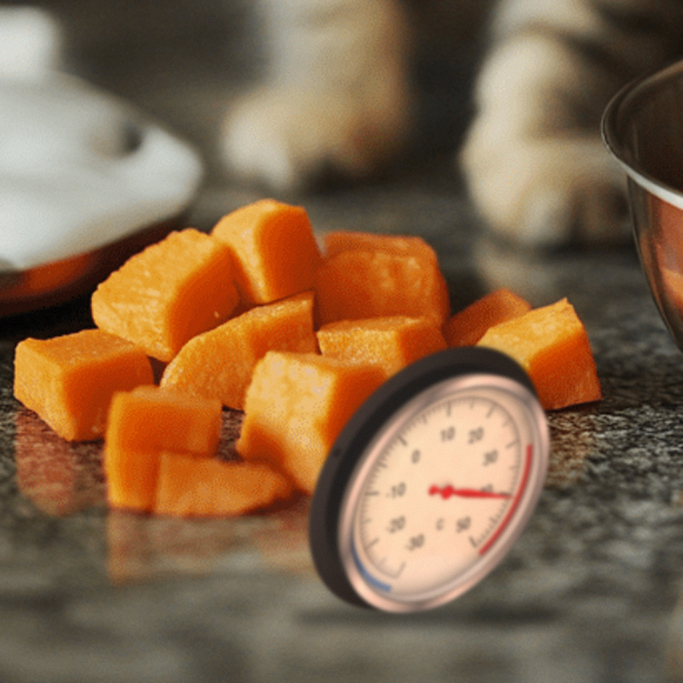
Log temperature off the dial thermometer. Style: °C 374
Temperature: °C 40
